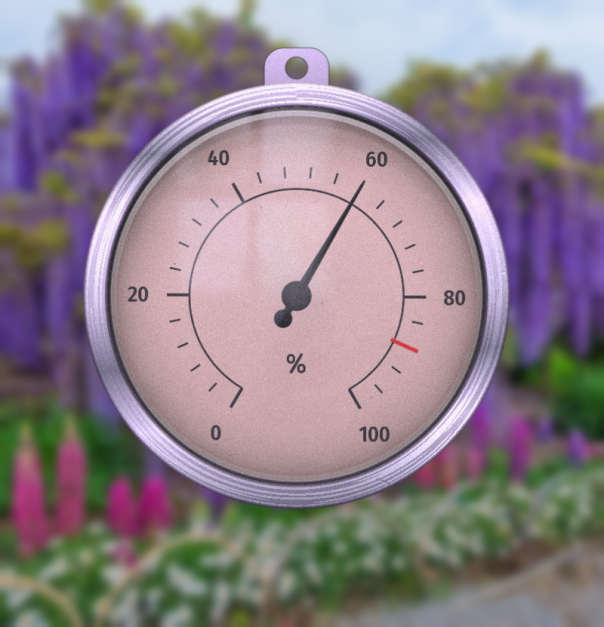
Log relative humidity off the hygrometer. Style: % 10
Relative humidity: % 60
